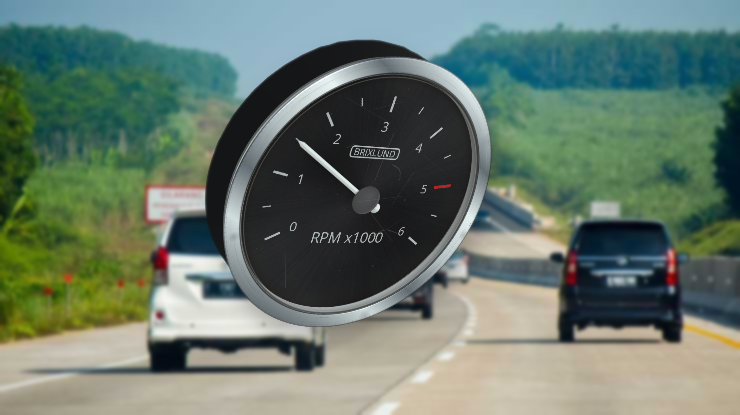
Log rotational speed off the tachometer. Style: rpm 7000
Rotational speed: rpm 1500
